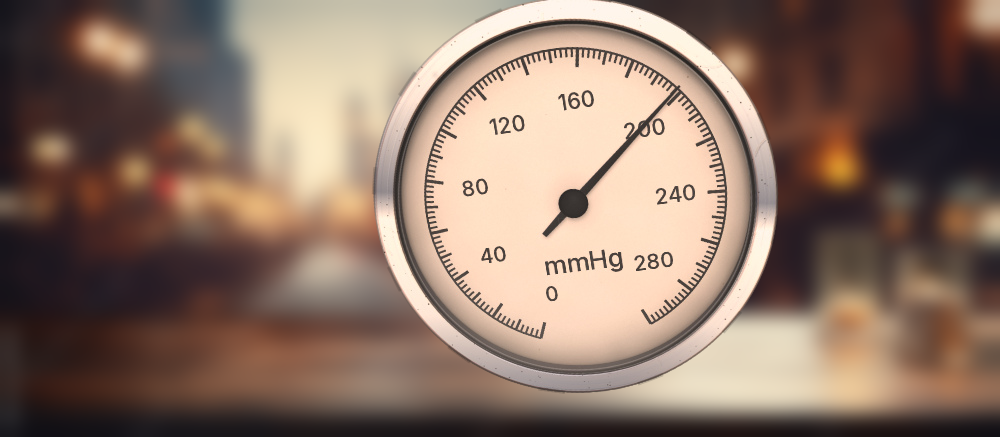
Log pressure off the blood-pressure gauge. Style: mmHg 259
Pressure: mmHg 198
